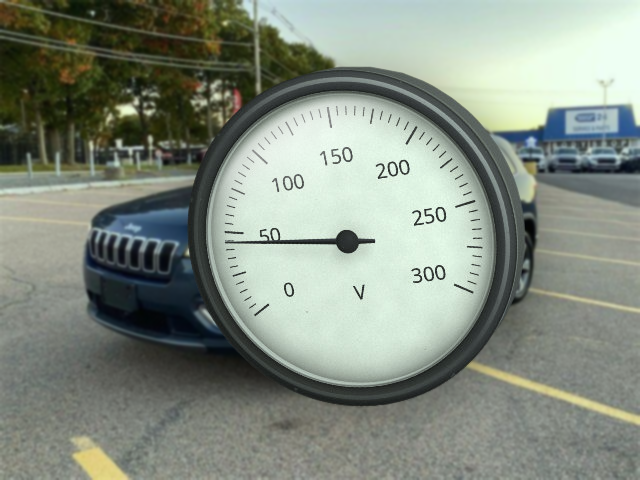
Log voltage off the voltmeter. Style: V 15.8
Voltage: V 45
